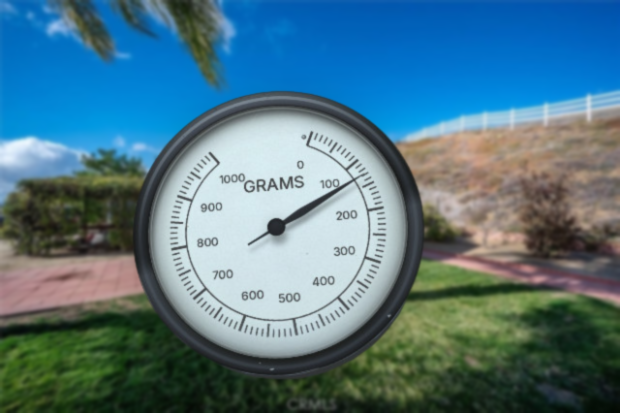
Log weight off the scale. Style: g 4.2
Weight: g 130
